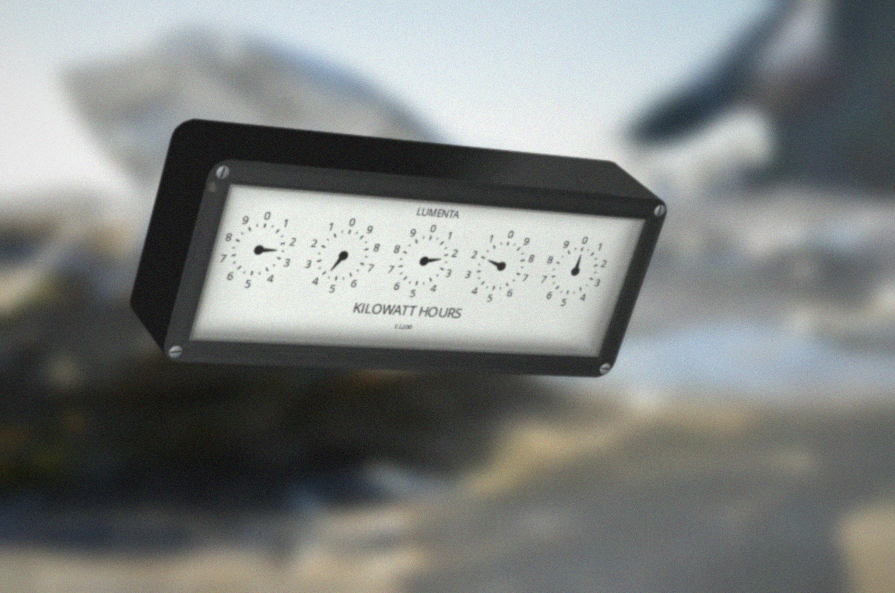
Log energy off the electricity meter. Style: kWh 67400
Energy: kWh 24220
